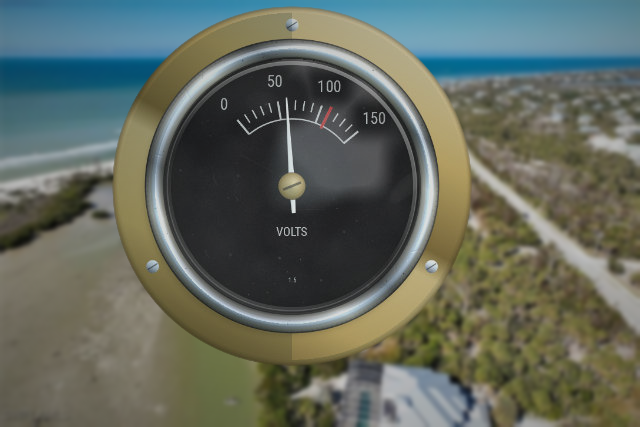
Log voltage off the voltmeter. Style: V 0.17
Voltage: V 60
